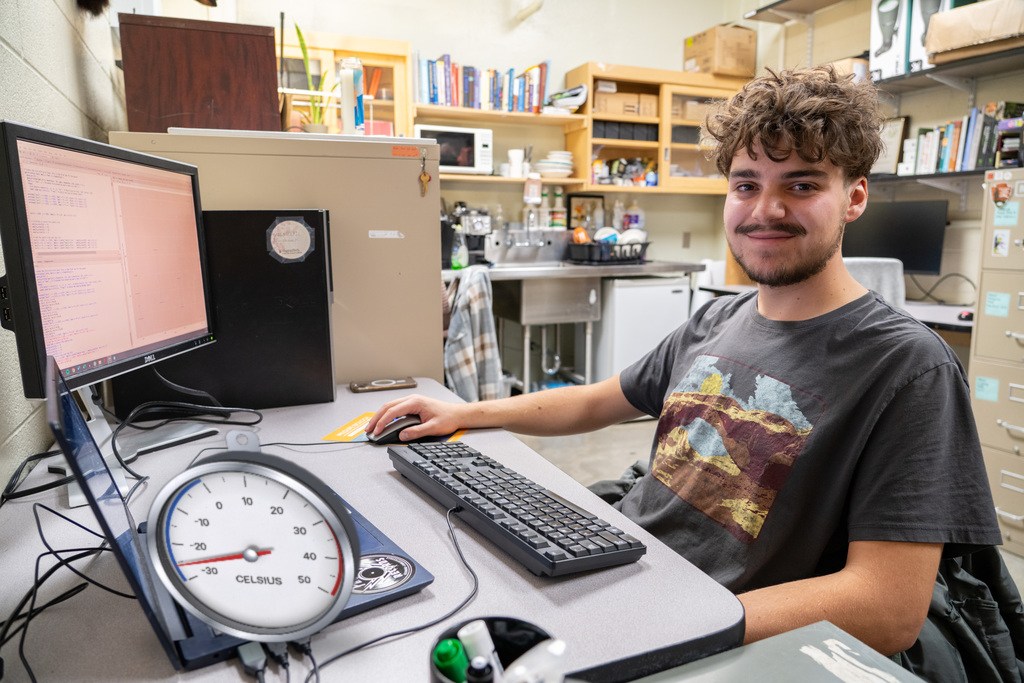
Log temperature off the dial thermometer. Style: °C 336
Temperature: °C -25
